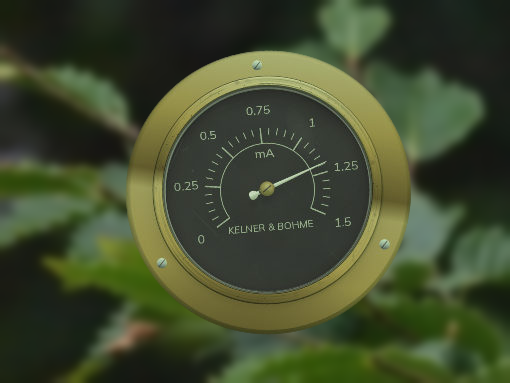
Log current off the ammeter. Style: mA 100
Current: mA 1.2
